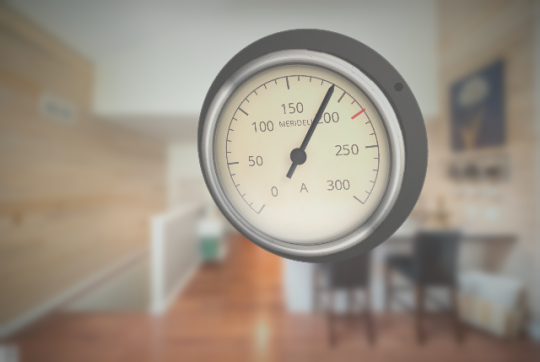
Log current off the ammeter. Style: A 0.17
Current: A 190
